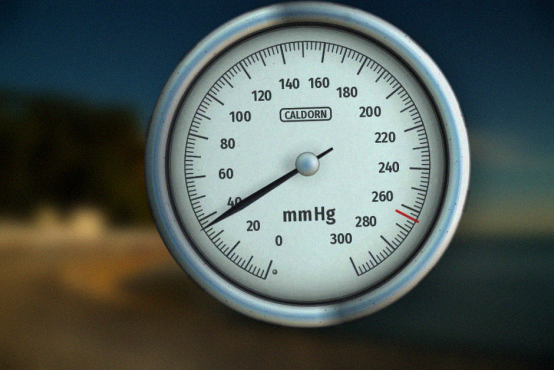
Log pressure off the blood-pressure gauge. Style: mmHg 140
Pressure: mmHg 36
